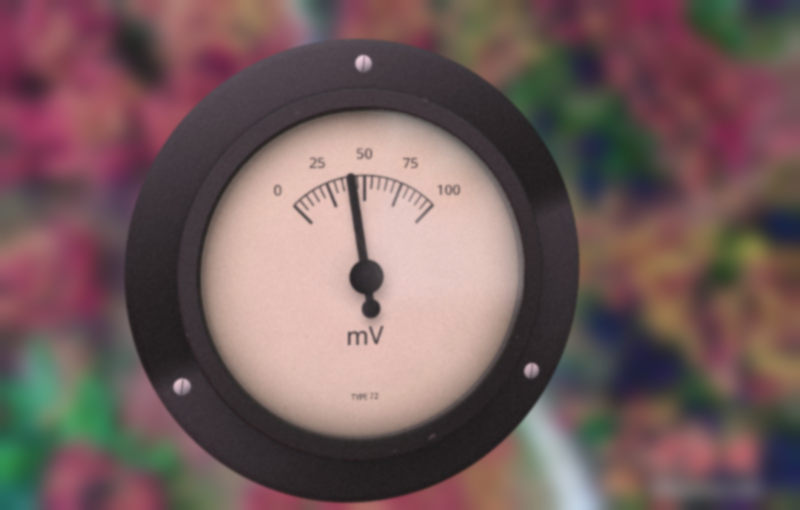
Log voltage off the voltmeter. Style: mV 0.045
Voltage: mV 40
